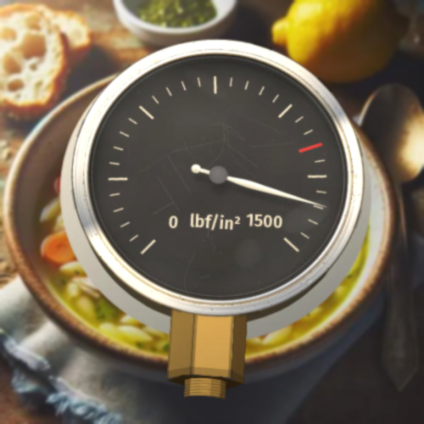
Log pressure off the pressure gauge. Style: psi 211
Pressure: psi 1350
